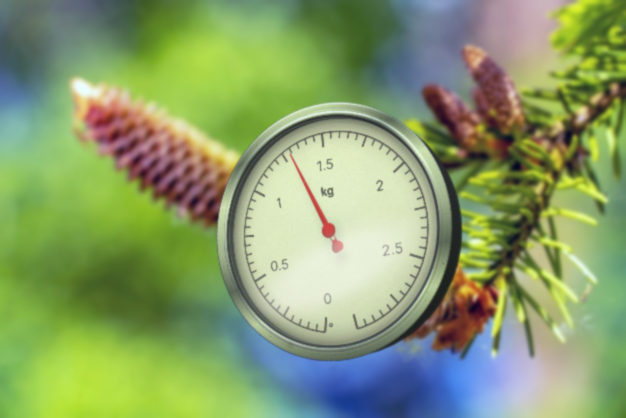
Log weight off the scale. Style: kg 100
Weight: kg 1.3
